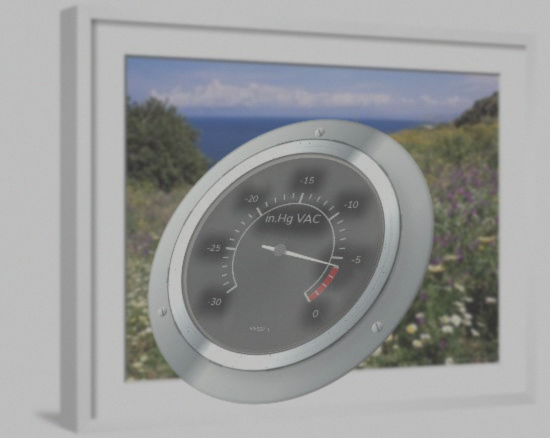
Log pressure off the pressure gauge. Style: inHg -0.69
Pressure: inHg -4
